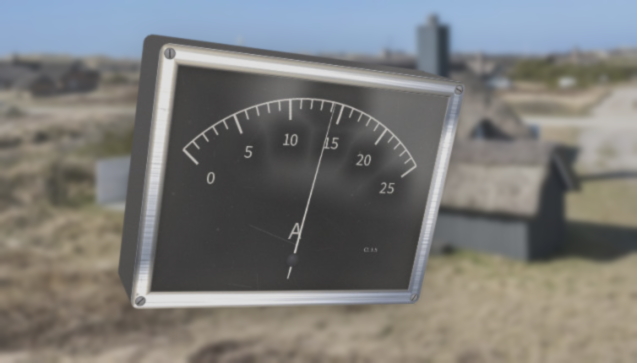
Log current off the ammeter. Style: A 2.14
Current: A 14
